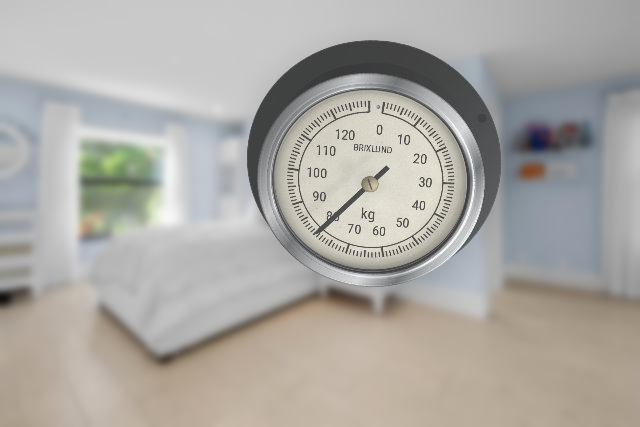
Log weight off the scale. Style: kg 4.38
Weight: kg 80
